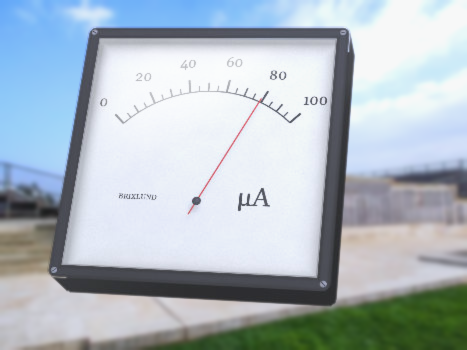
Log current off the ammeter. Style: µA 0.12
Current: µA 80
